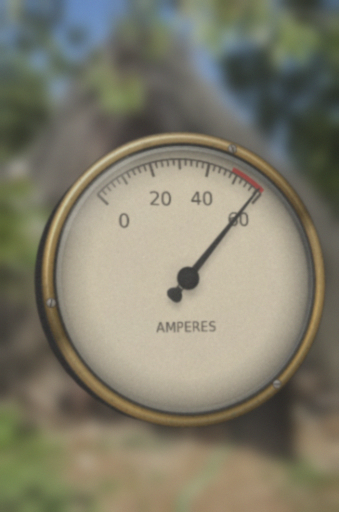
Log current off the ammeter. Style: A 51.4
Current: A 58
